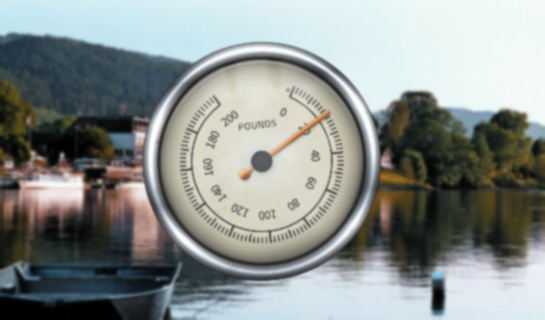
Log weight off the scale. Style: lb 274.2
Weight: lb 20
